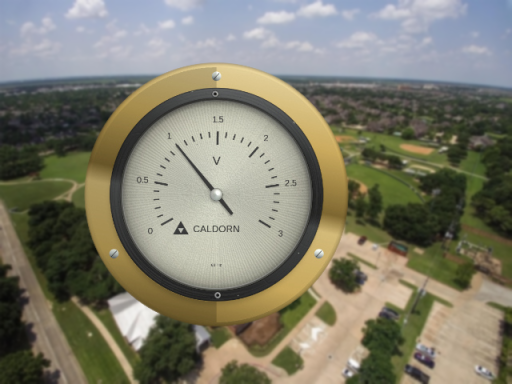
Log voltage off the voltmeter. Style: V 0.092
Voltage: V 1
